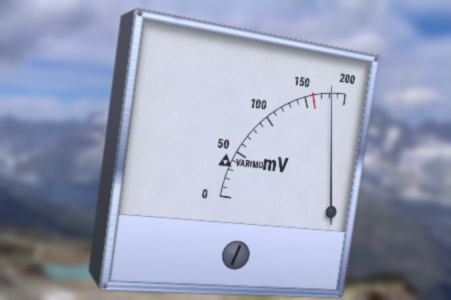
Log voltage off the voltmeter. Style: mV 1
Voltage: mV 180
